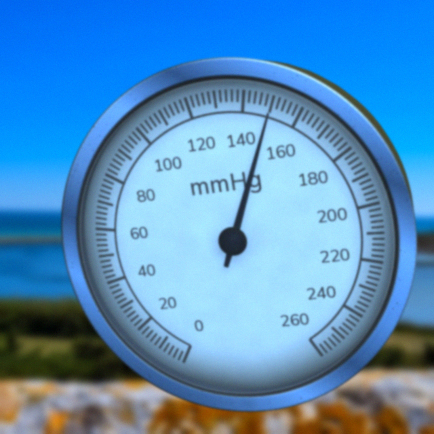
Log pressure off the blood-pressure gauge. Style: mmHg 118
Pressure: mmHg 150
